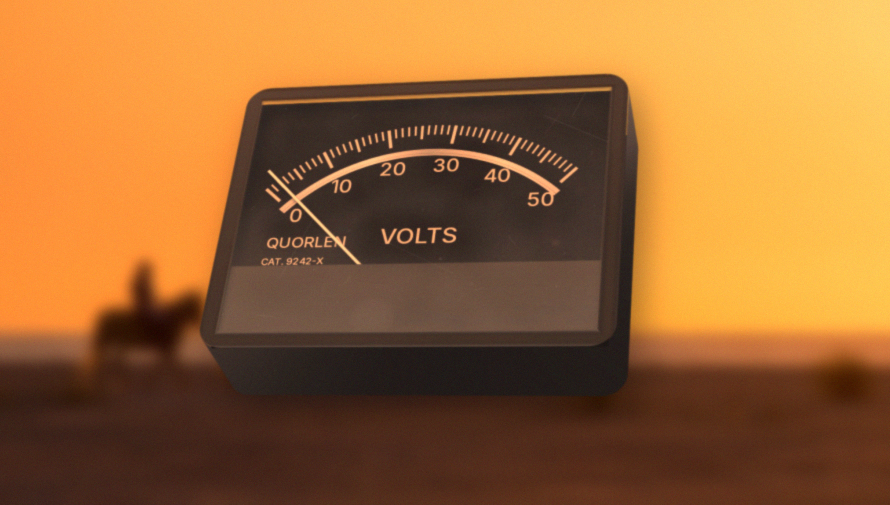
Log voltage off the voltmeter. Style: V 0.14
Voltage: V 2
